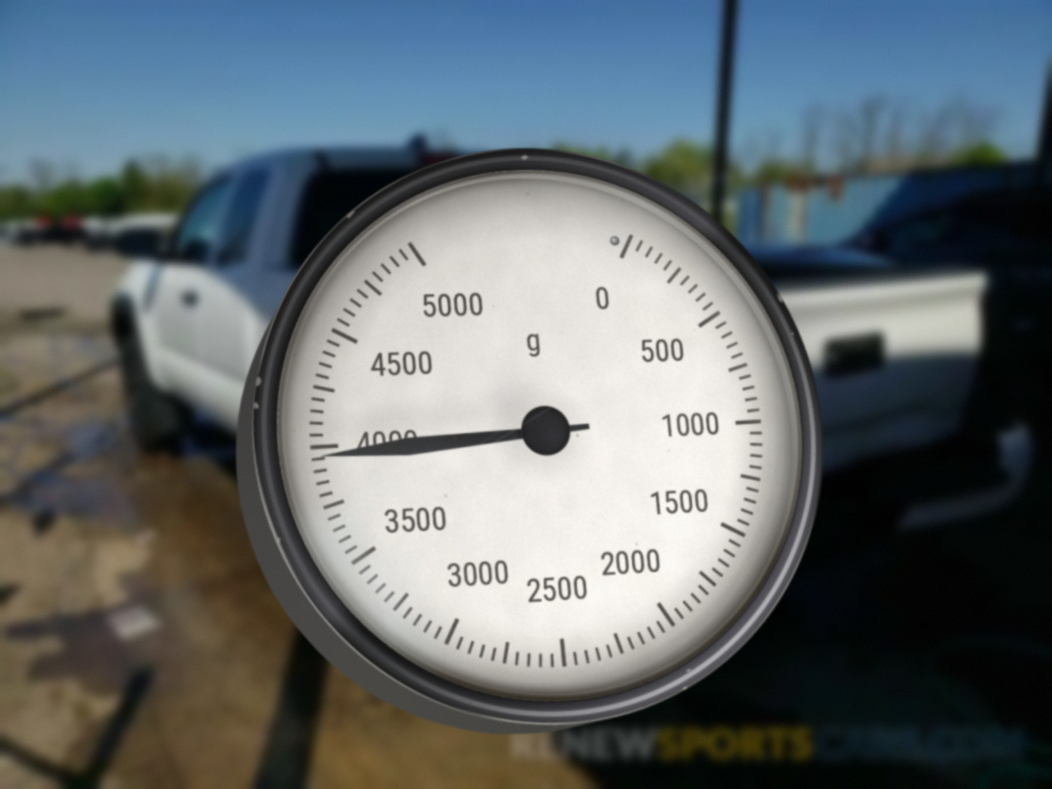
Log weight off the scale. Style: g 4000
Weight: g 3950
